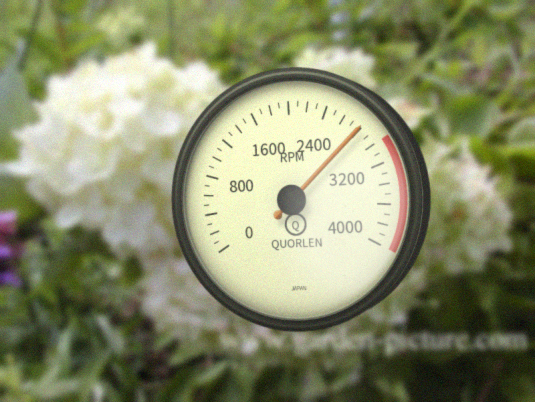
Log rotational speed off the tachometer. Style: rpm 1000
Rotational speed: rpm 2800
